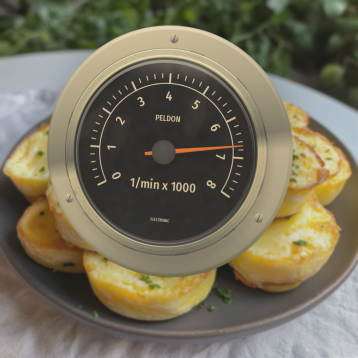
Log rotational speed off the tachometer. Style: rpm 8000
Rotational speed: rpm 6700
